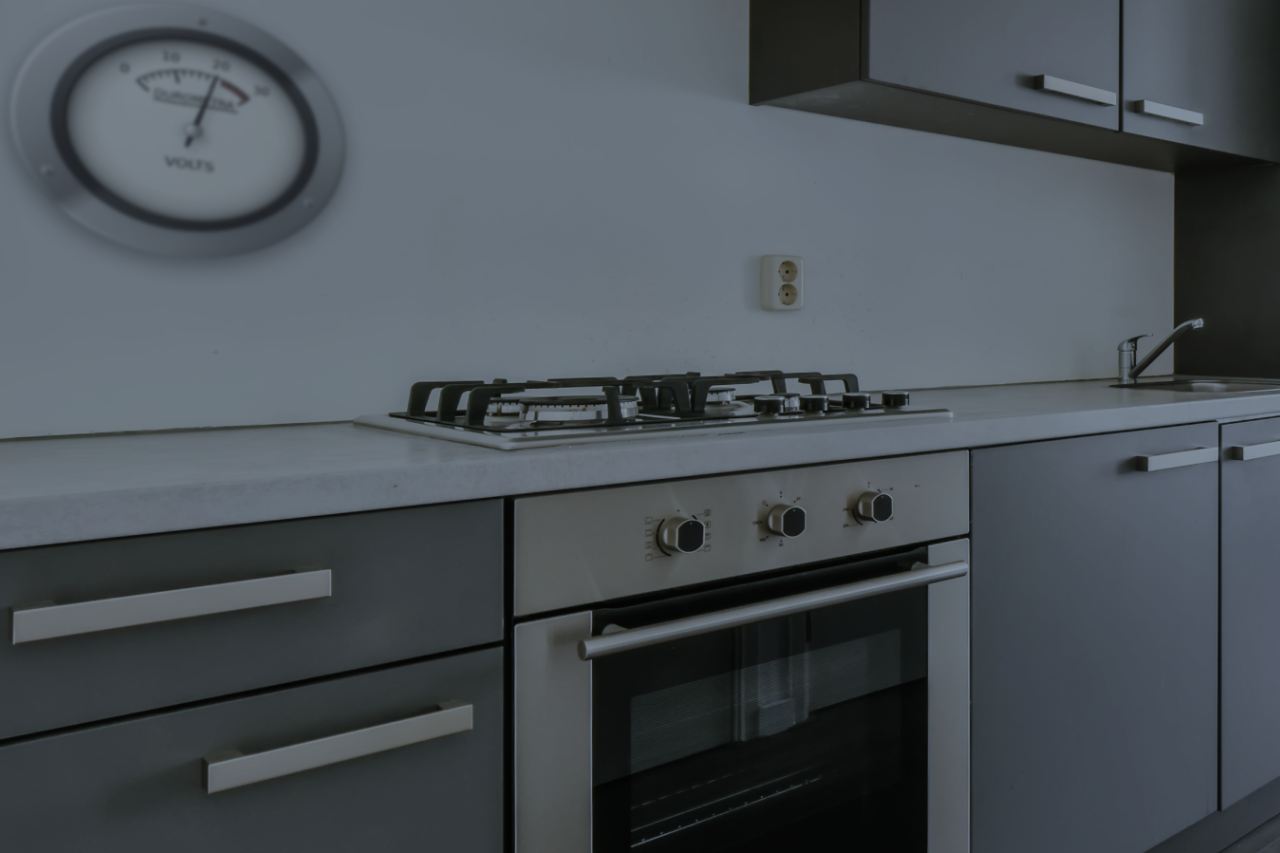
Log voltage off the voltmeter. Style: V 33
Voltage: V 20
